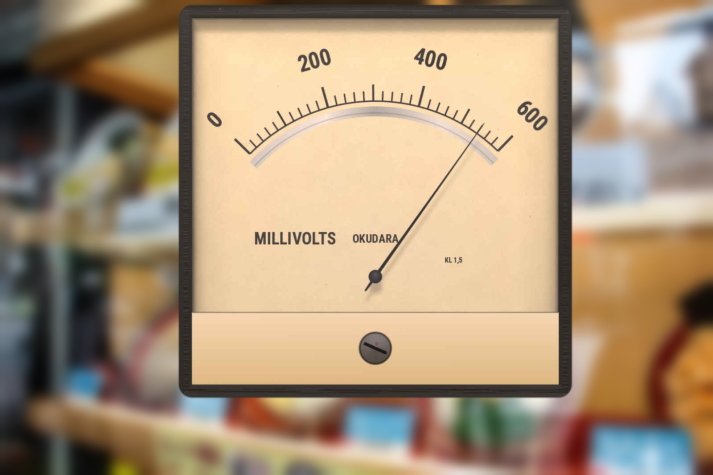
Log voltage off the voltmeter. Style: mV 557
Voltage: mV 540
